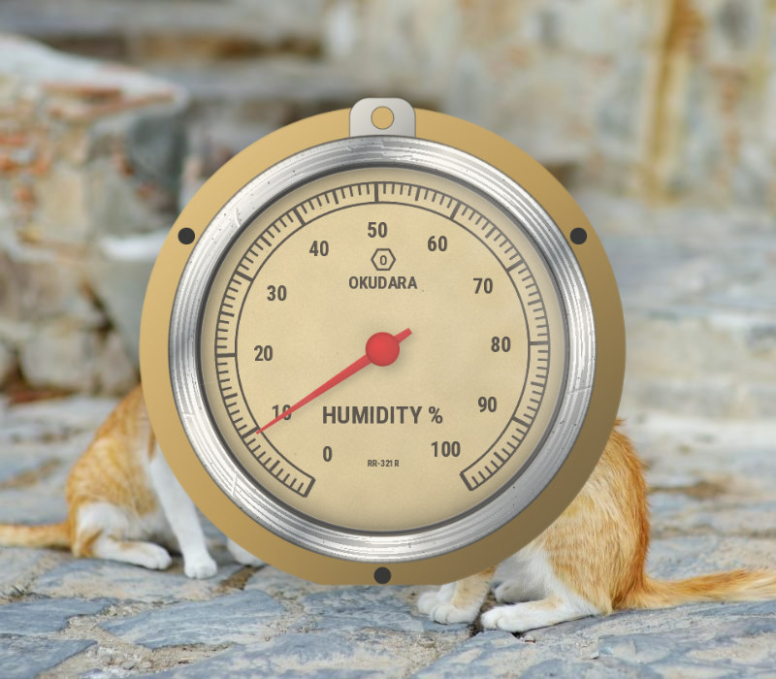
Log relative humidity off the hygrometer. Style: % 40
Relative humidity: % 9.5
